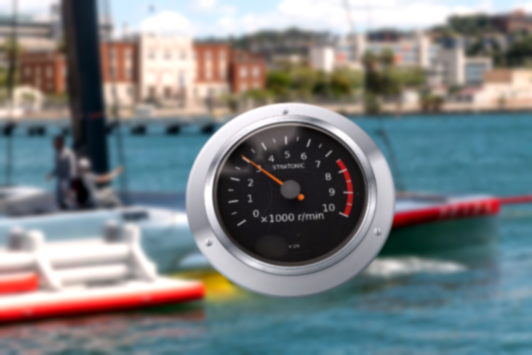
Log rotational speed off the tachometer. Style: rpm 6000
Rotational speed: rpm 3000
